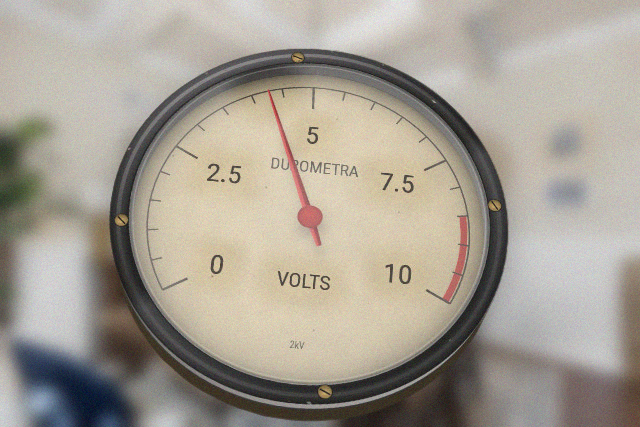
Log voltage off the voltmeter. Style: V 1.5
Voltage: V 4.25
